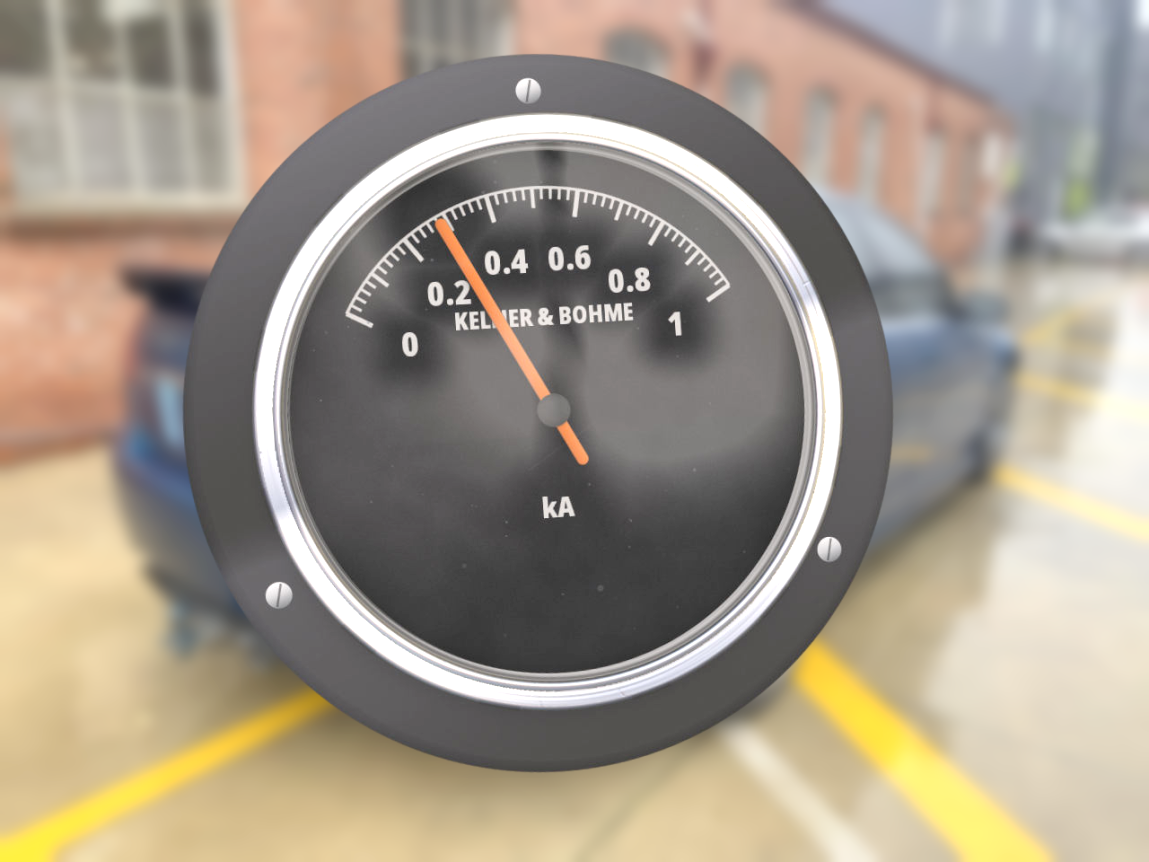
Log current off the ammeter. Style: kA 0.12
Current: kA 0.28
